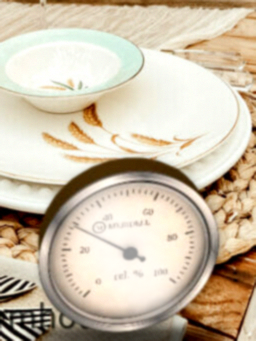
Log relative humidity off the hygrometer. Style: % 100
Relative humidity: % 30
